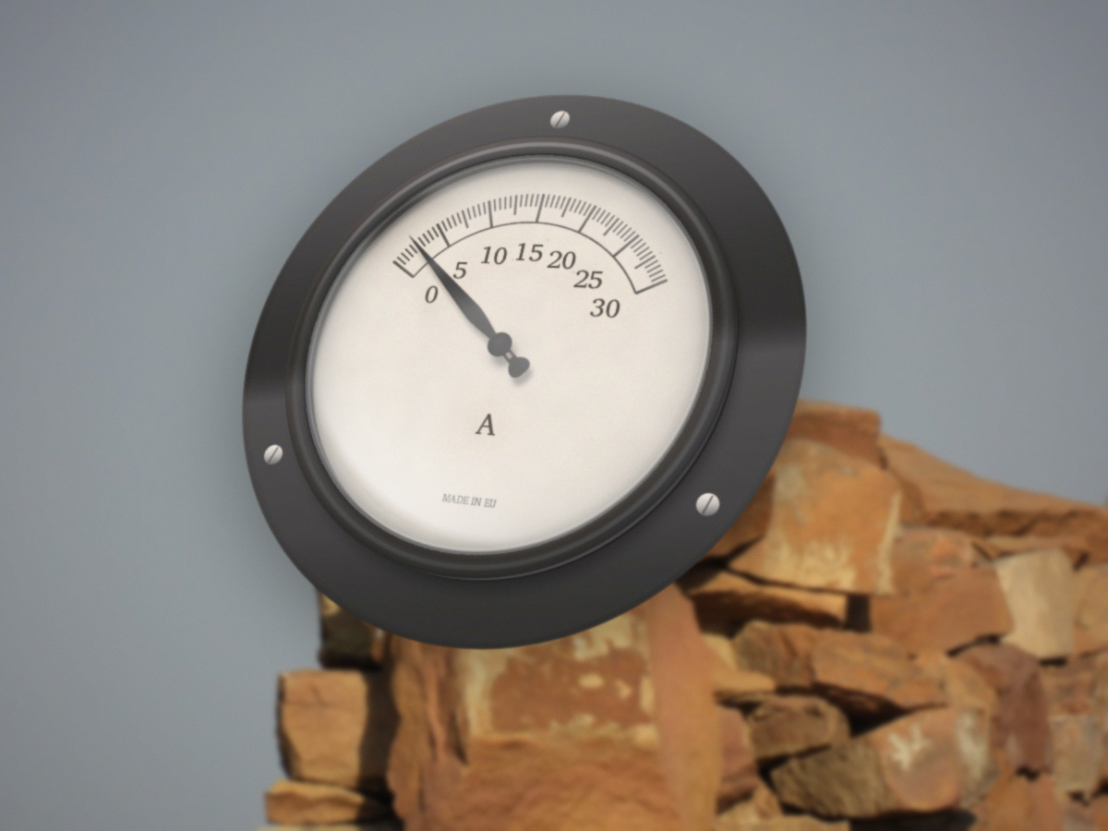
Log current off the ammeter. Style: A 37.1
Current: A 2.5
